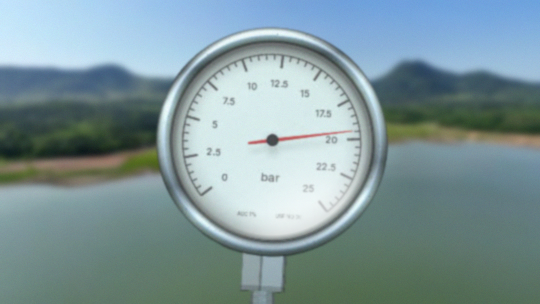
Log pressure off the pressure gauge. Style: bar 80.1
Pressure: bar 19.5
